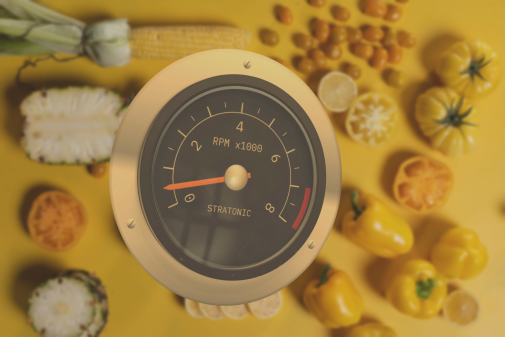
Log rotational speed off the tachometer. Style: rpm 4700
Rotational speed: rpm 500
